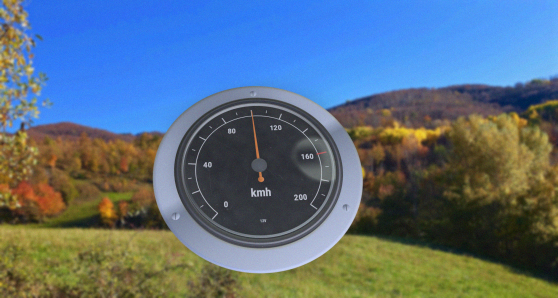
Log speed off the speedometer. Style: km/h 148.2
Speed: km/h 100
